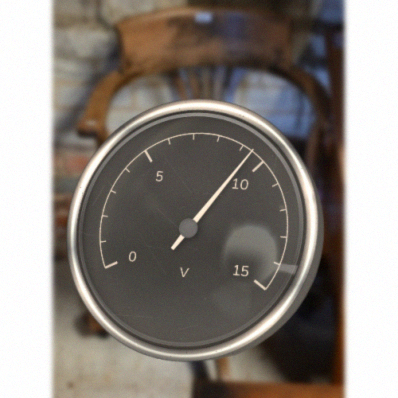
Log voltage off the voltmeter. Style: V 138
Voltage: V 9.5
